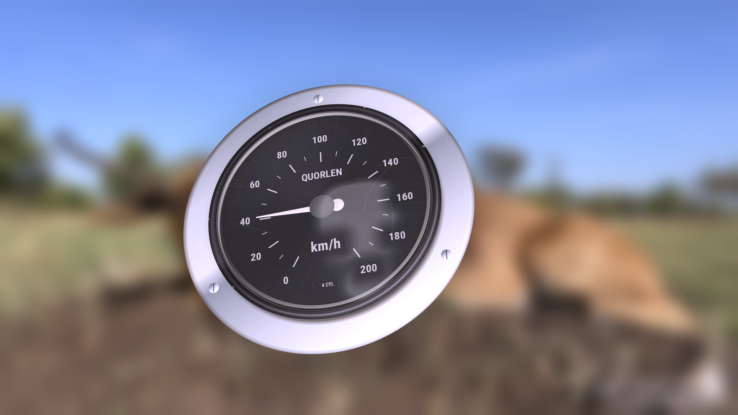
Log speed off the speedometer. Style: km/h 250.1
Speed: km/h 40
